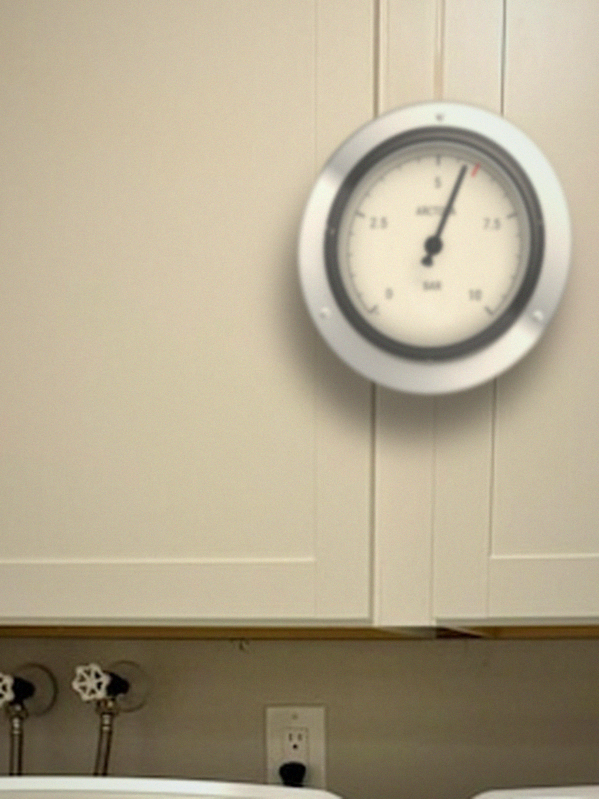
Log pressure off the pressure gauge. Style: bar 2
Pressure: bar 5.75
